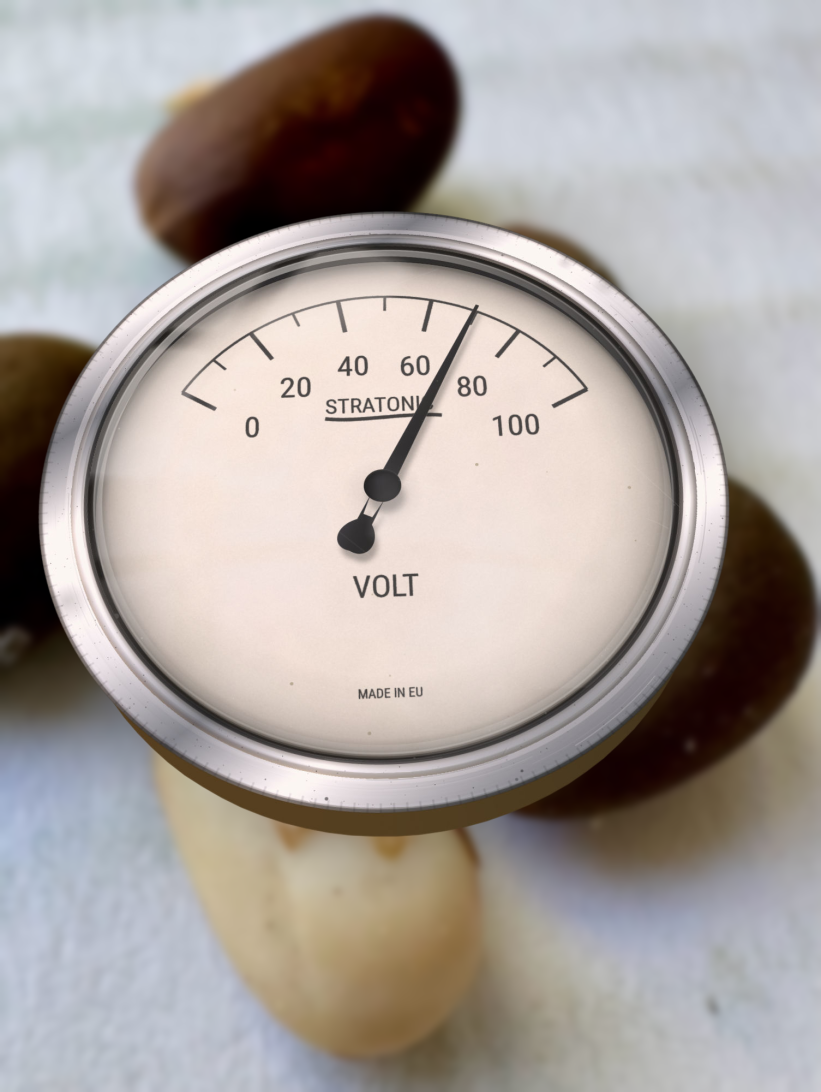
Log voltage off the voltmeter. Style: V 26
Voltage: V 70
